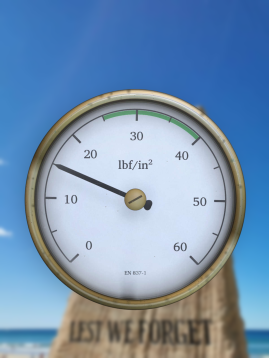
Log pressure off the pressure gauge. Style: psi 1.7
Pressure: psi 15
